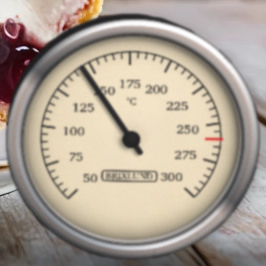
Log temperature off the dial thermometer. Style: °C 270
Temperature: °C 145
